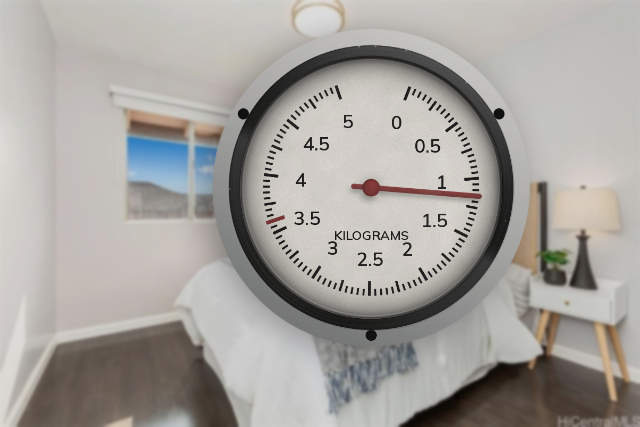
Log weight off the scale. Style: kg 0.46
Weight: kg 1.15
